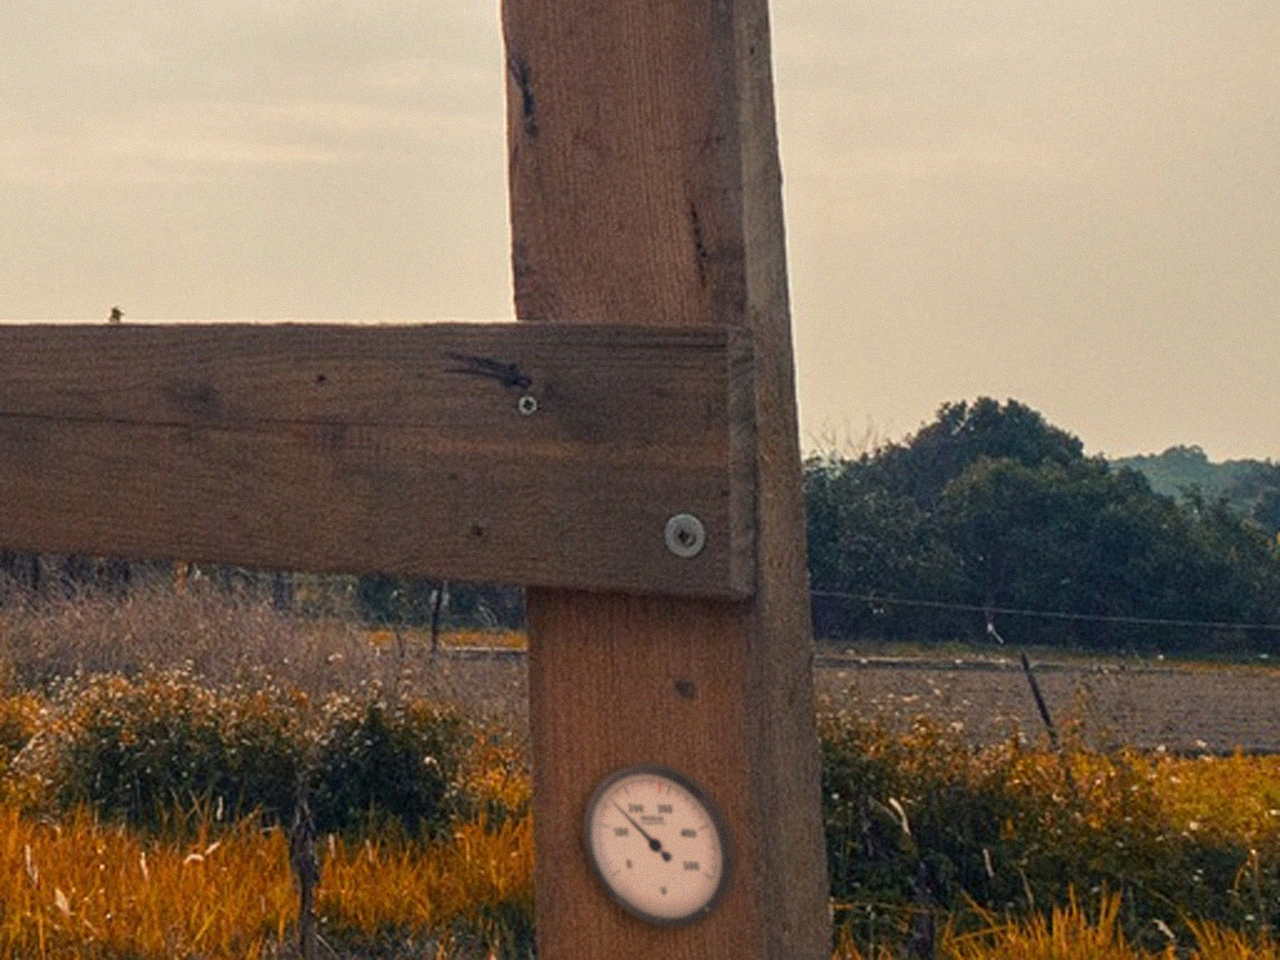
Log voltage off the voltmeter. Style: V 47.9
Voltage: V 160
